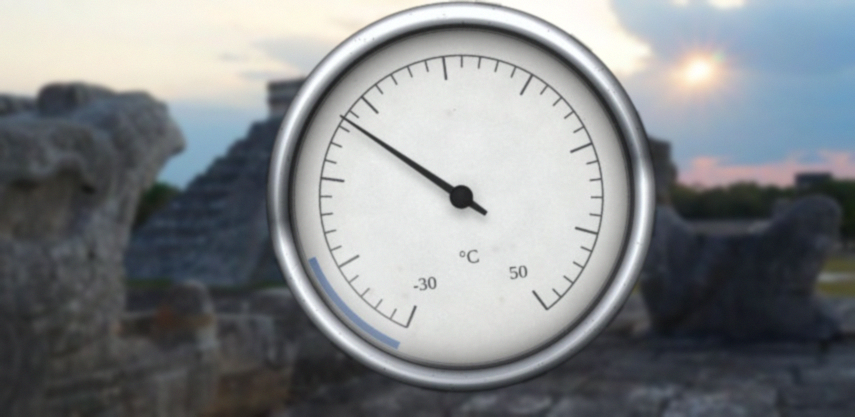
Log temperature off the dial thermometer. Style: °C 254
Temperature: °C -3
